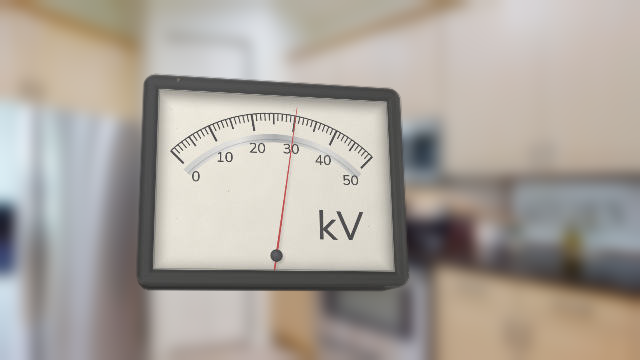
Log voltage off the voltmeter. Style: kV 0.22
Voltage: kV 30
